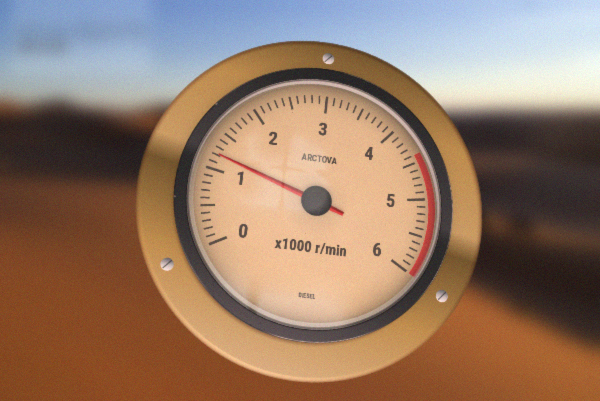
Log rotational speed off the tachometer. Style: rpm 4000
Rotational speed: rpm 1200
